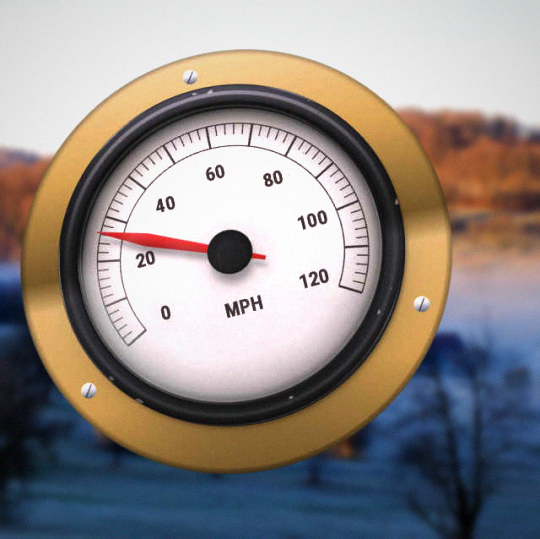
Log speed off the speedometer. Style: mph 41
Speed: mph 26
